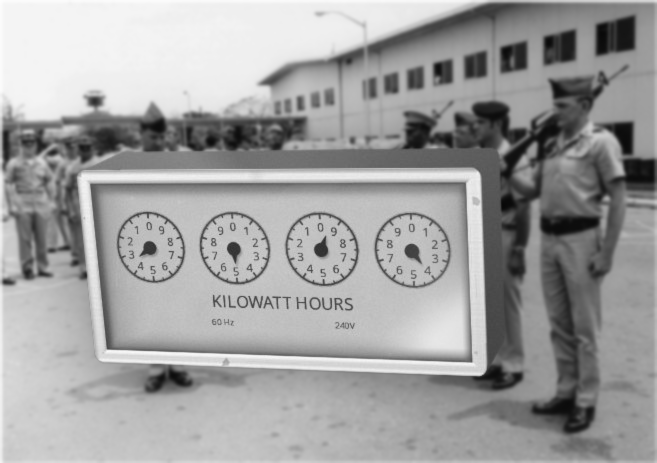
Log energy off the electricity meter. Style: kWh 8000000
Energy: kWh 3494
